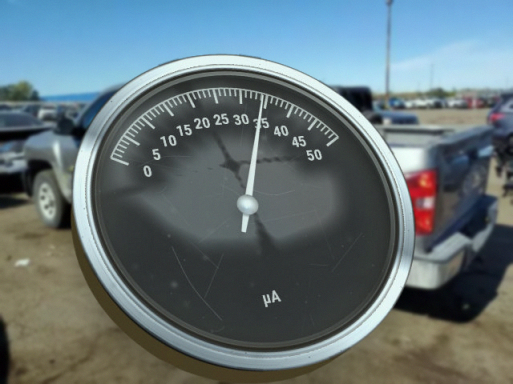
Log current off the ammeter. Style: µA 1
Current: µA 34
